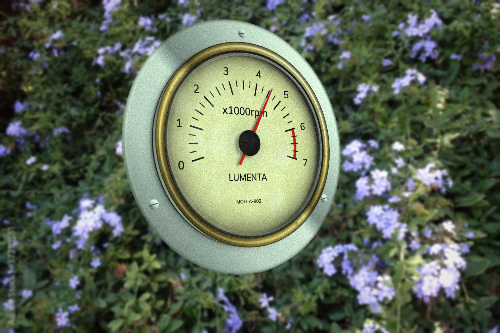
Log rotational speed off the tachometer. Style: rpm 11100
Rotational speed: rpm 4500
